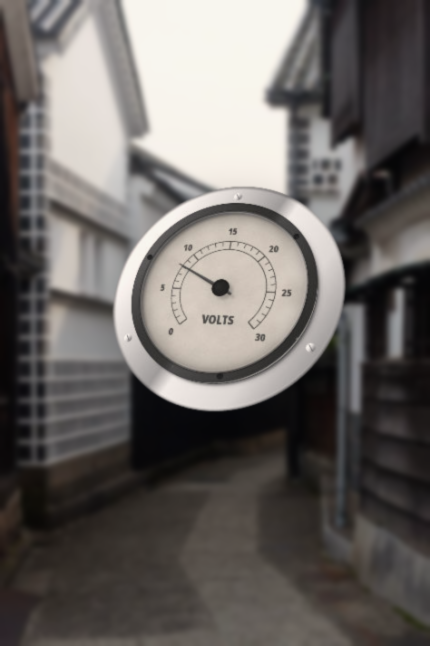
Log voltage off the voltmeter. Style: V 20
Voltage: V 8
